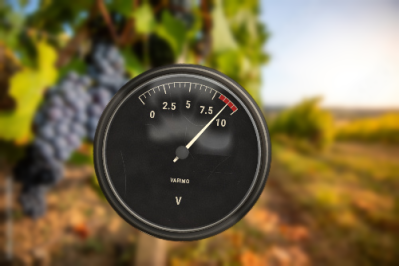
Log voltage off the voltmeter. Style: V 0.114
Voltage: V 9
